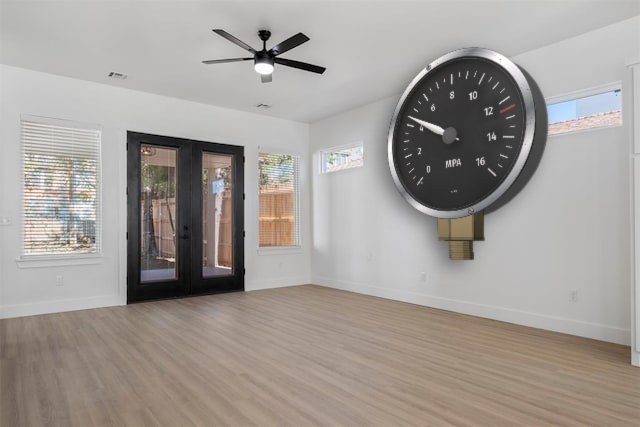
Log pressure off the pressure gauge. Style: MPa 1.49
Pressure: MPa 4.5
